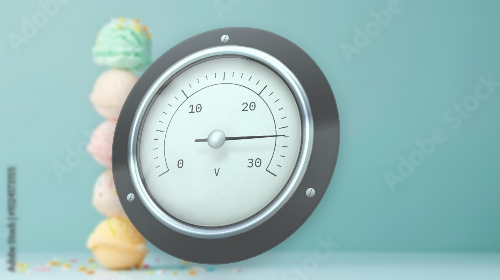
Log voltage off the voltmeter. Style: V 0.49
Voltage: V 26
